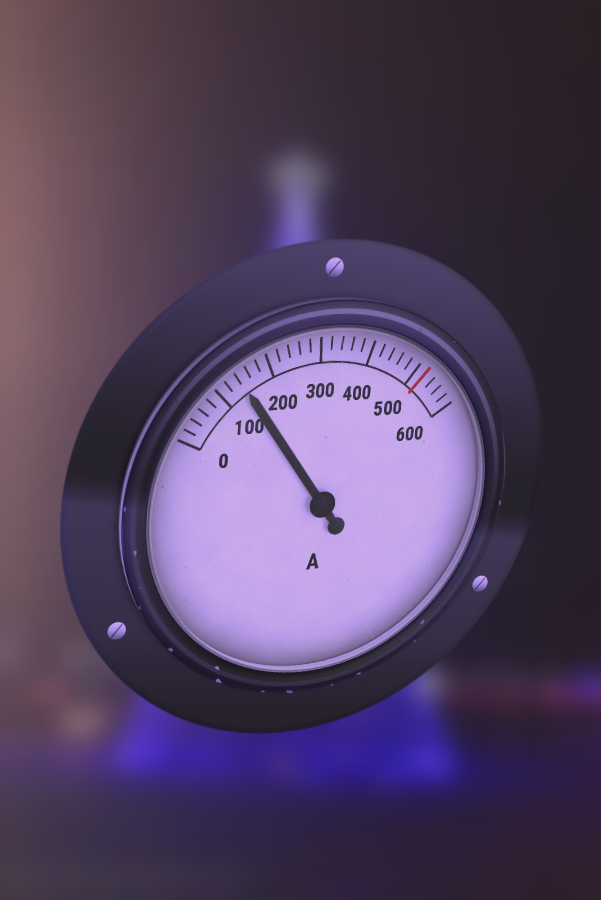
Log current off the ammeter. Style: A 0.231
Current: A 140
